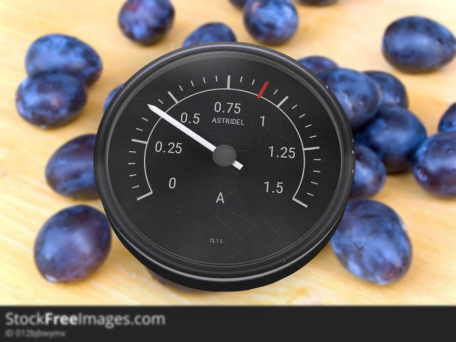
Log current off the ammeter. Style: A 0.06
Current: A 0.4
